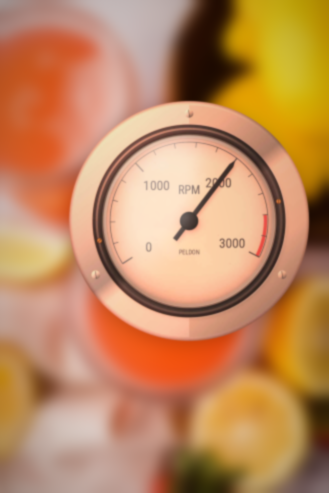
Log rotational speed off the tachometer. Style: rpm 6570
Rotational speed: rpm 2000
